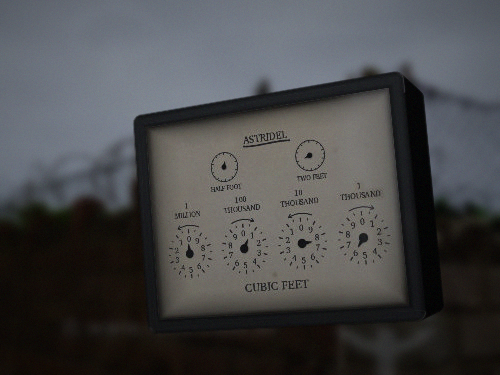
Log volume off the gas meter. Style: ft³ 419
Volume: ft³ 7600
